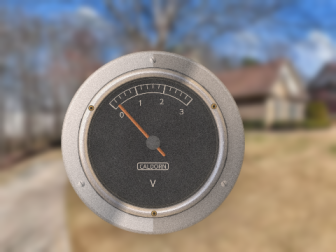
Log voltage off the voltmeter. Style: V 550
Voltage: V 0.2
